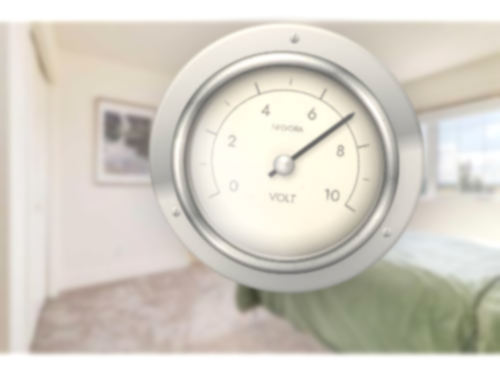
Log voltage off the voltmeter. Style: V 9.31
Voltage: V 7
